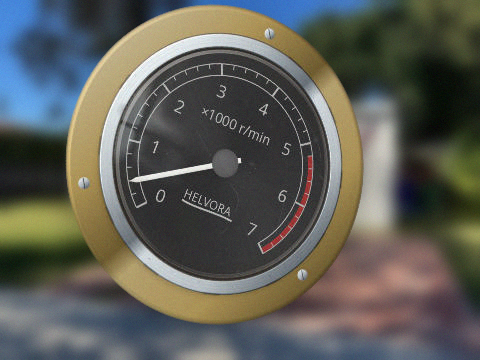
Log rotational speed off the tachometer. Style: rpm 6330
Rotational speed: rpm 400
